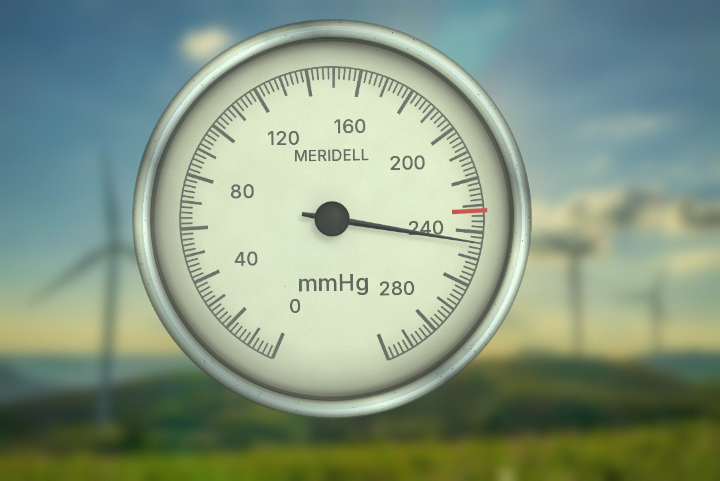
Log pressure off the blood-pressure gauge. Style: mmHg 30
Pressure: mmHg 244
